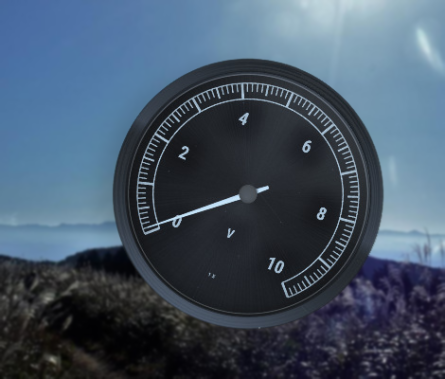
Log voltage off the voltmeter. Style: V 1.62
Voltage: V 0.1
